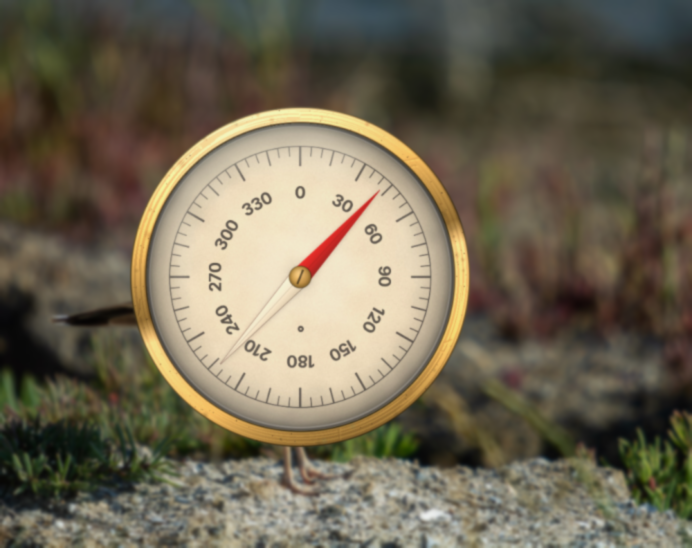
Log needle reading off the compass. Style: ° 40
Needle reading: ° 42.5
